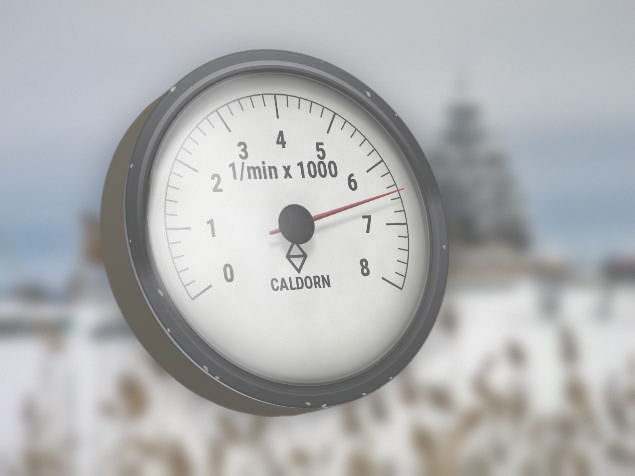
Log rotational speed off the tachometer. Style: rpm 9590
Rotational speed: rpm 6500
